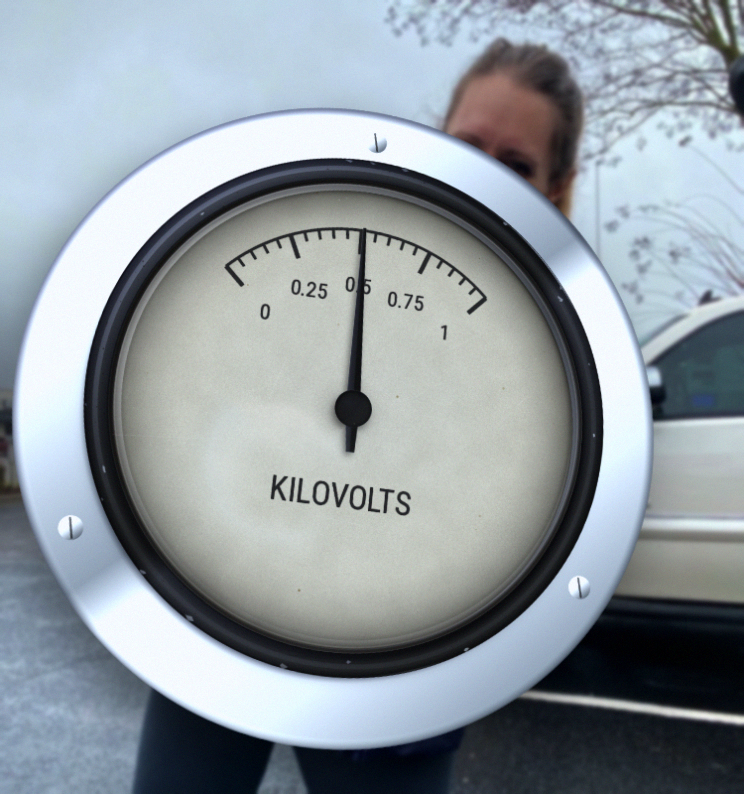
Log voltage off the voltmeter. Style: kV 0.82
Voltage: kV 0.5
